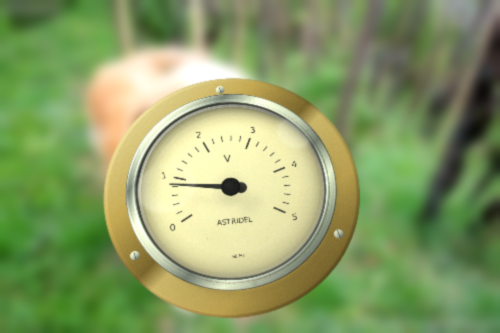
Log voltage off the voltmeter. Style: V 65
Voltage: V 0.8
